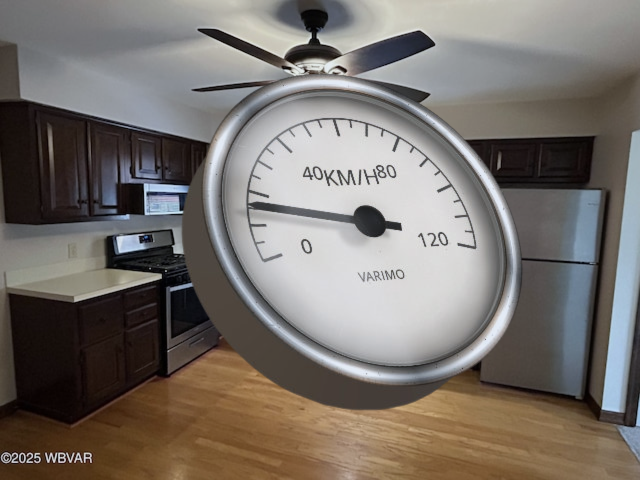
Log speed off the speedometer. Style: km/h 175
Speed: km/h 15
